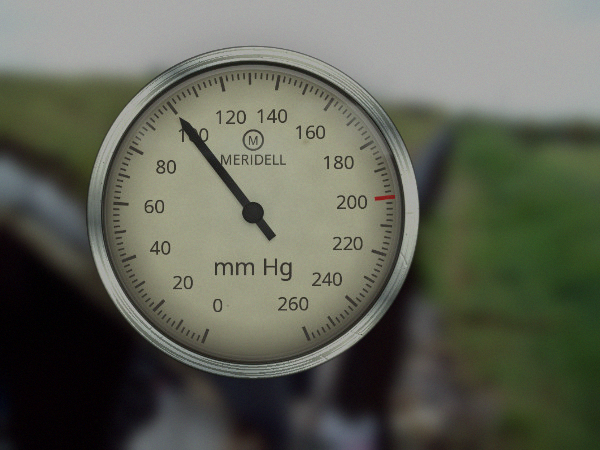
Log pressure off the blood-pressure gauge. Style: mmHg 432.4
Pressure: mmHg 100
